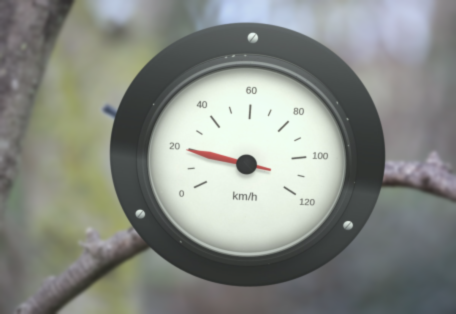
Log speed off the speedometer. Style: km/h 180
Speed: km/h 20
